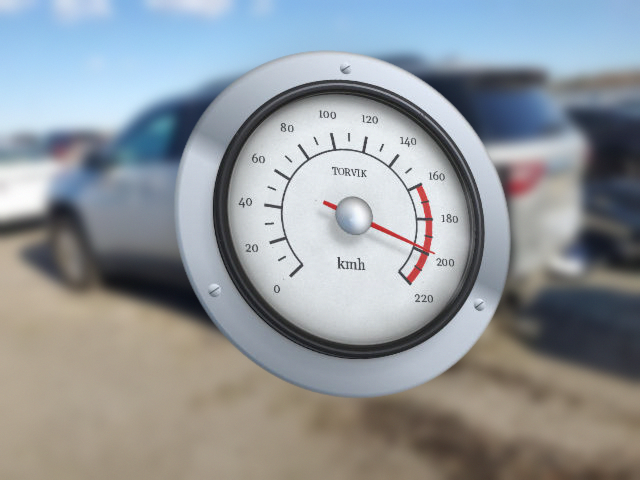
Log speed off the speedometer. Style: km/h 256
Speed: km/h 200
